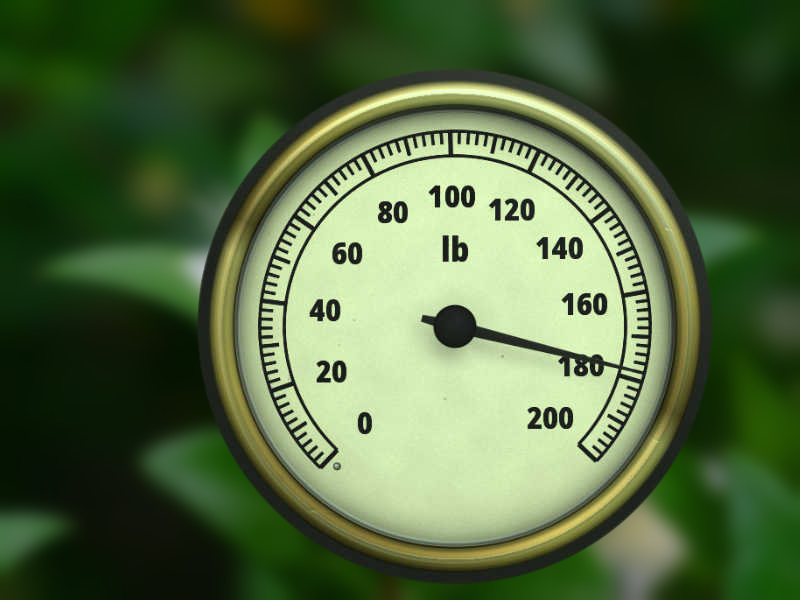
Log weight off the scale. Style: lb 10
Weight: lb 178
